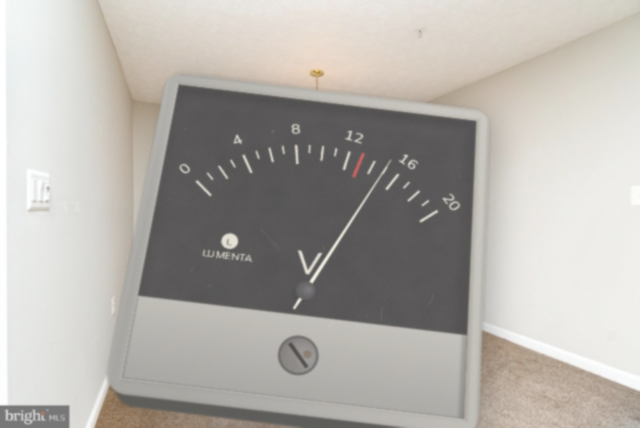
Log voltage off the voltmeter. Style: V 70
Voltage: V 15
